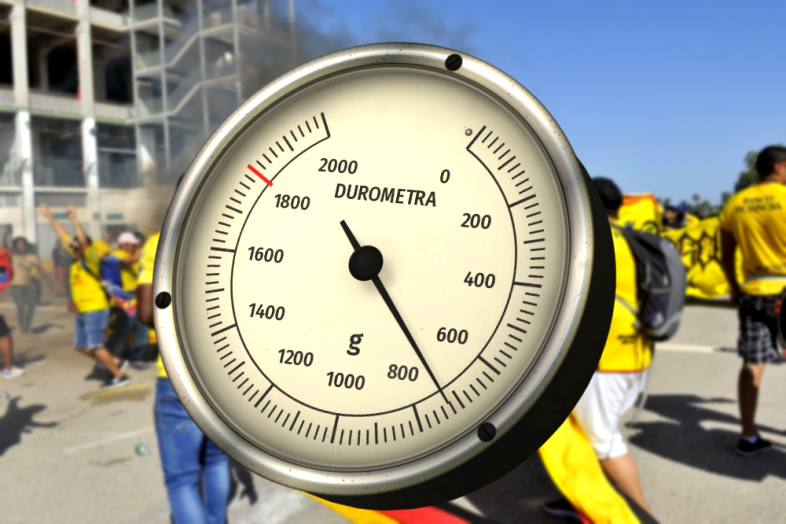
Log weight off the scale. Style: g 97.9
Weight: g 720
